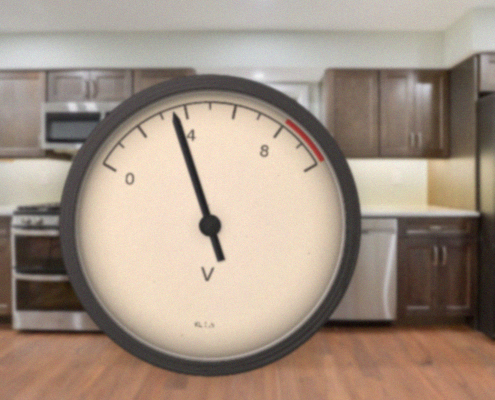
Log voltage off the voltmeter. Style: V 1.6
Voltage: V 3.5
